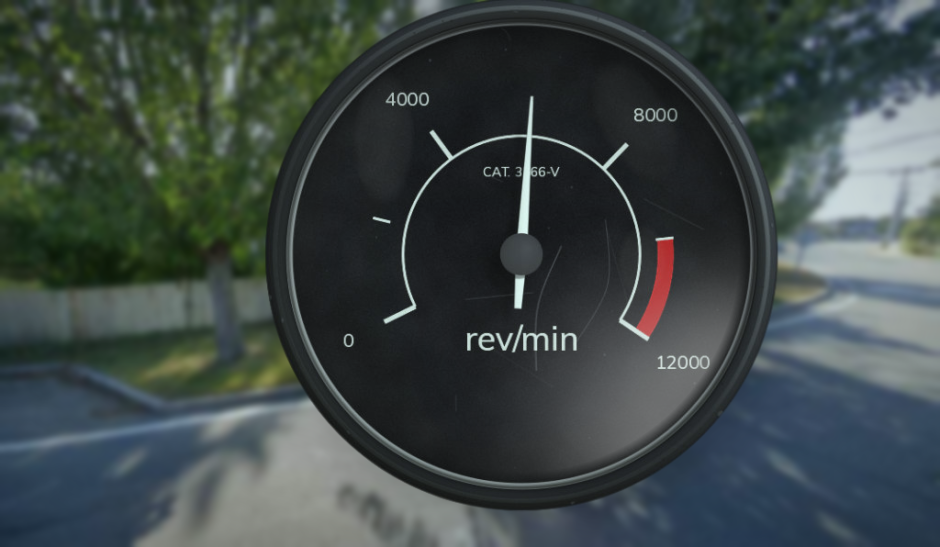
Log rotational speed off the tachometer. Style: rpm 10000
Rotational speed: rpm 6000
